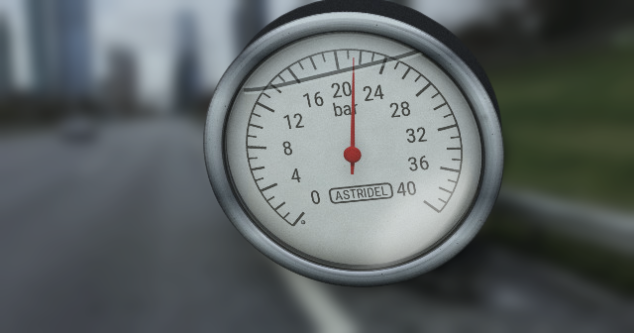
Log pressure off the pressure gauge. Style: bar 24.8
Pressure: bar 21.5
